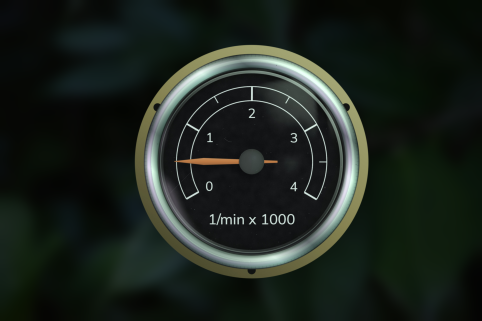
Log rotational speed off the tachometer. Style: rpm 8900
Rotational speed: rpm 500
